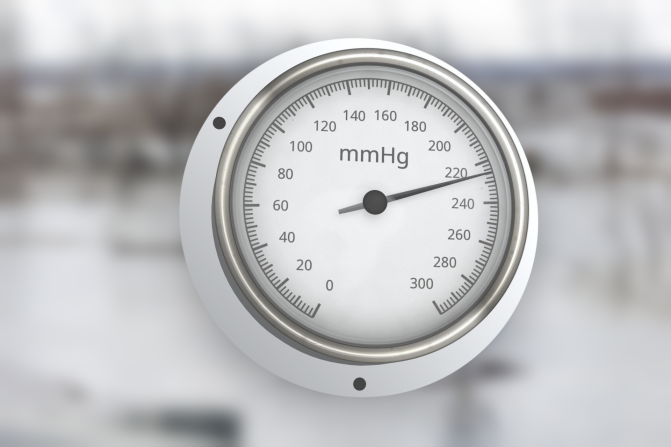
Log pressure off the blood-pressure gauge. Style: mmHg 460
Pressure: mmHg 226
